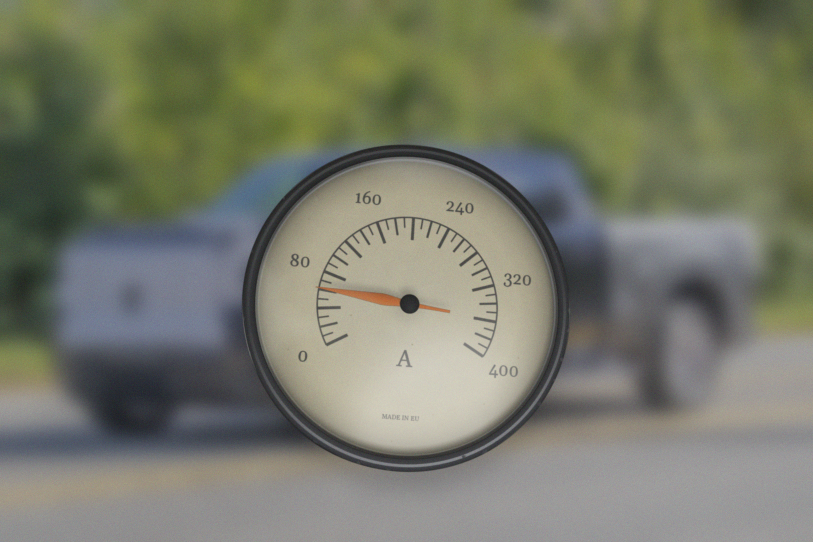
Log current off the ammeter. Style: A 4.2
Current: A 60
